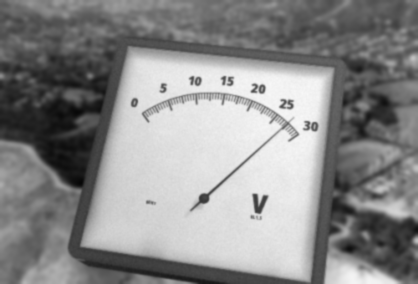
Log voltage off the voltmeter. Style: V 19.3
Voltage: V 27.5
